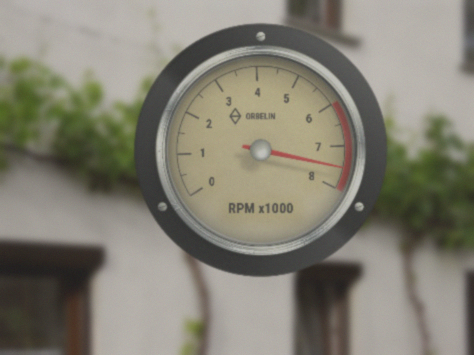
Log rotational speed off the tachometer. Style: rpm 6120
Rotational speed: rpm 7500
